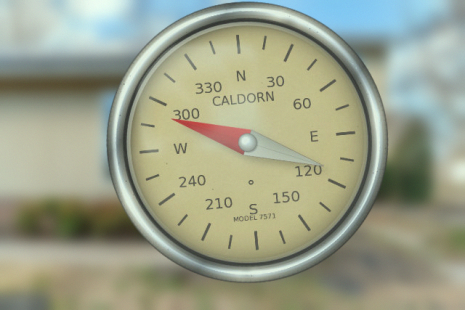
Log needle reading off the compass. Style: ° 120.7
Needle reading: ° 292.5
